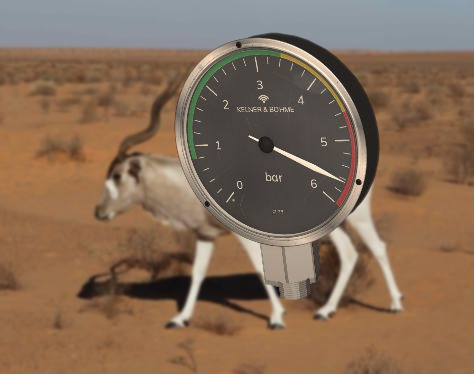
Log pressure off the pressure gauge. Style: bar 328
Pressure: bar 5.6
